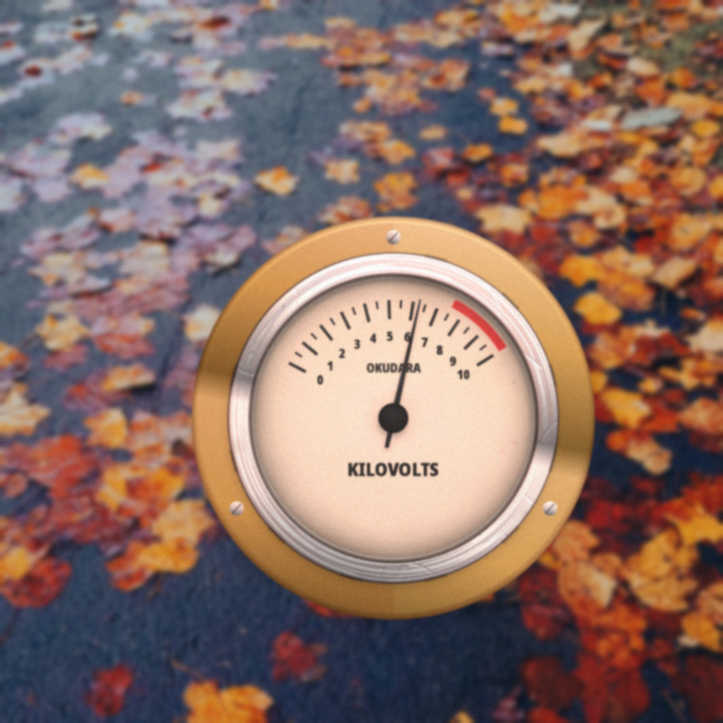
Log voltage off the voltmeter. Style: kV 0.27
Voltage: kV 6.25
